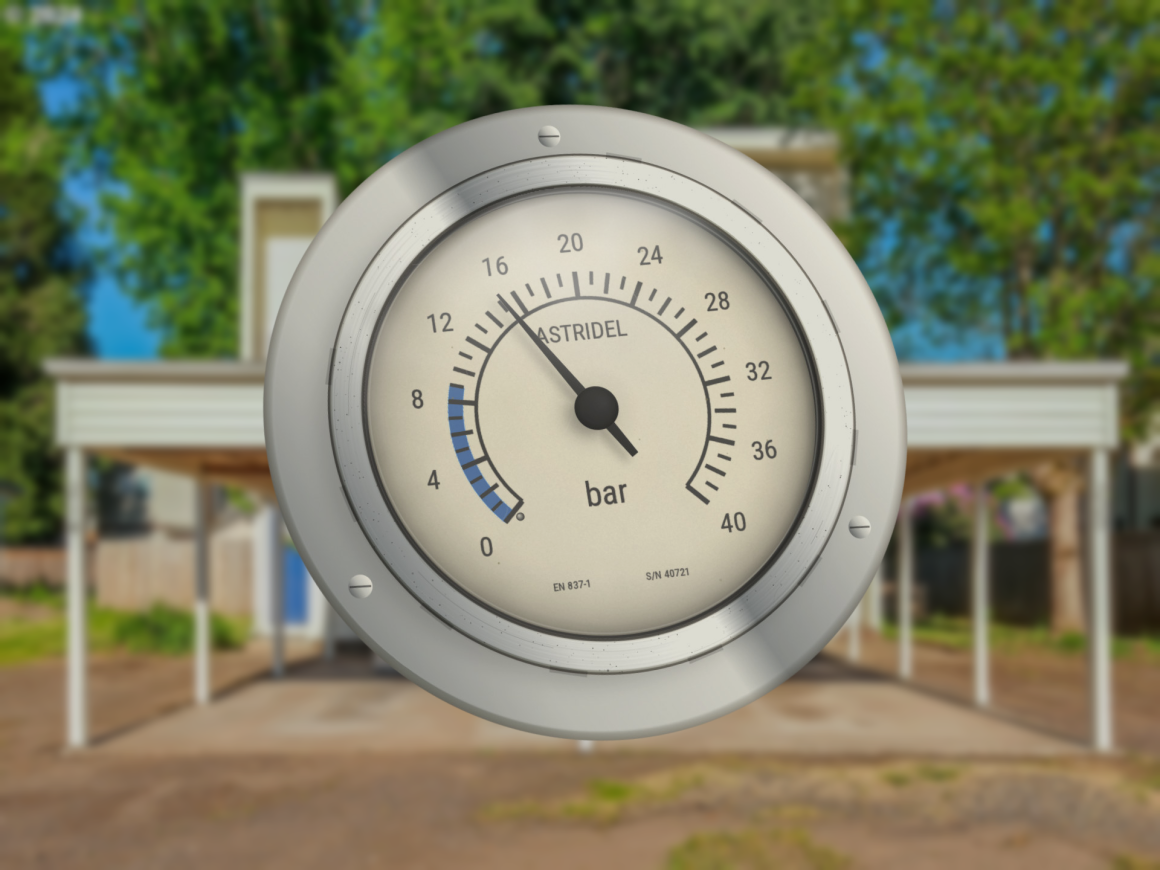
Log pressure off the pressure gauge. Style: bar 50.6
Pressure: bar 15
